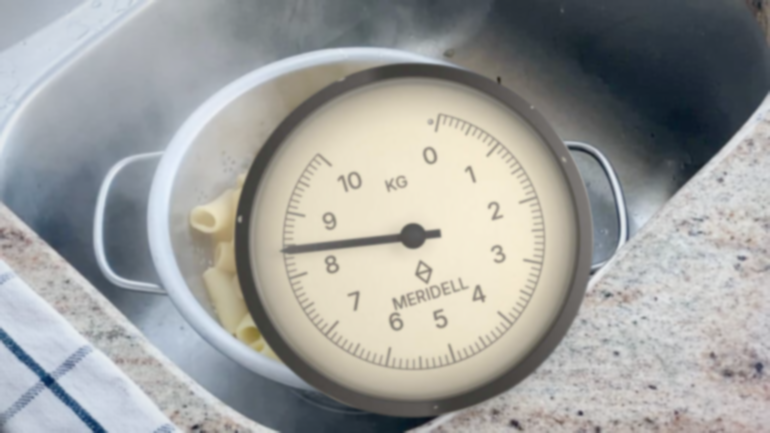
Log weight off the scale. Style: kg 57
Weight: kg 8.4
